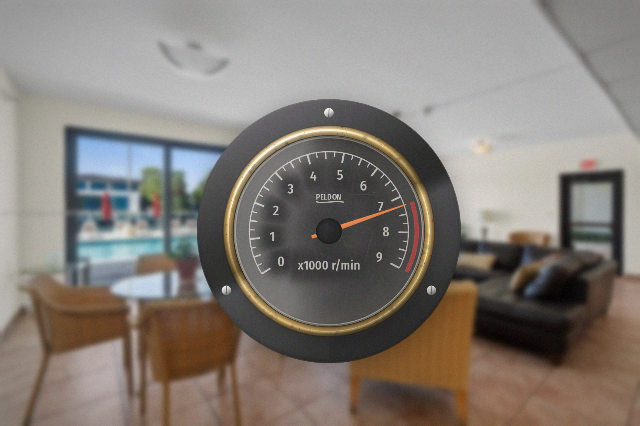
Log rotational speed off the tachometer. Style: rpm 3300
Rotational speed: rpm 7250
